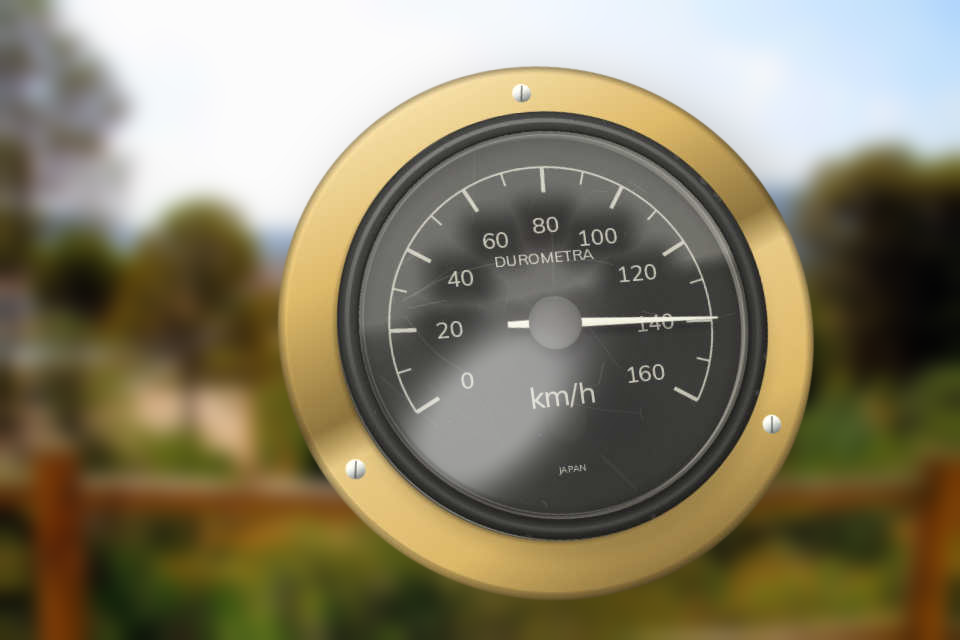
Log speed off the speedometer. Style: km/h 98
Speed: km/h 140
